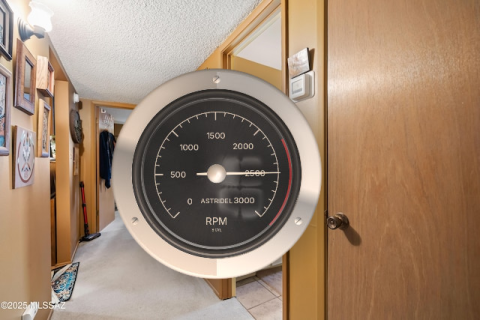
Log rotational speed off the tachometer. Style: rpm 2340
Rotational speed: rpm 2500
